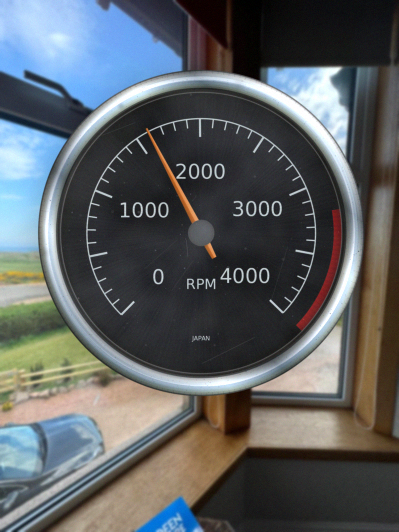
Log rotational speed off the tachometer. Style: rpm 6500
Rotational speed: rpm 1600
